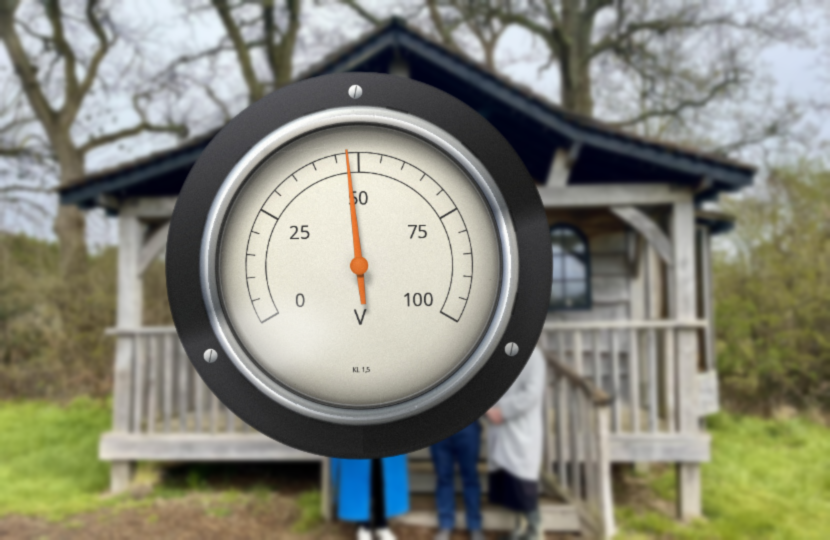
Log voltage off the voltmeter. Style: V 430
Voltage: V 47.5
